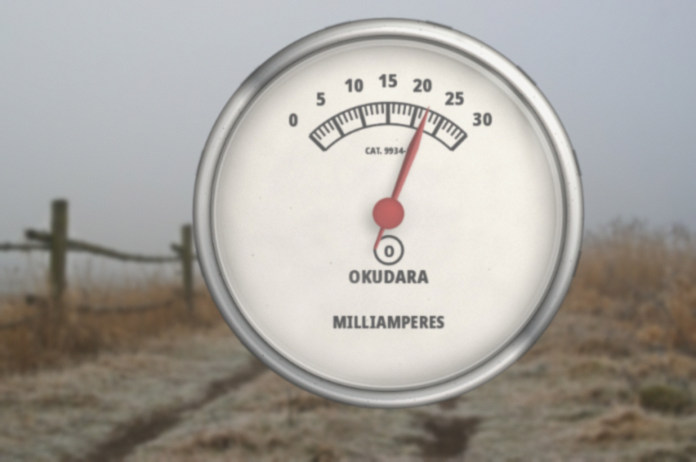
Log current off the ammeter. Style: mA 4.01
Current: mA 22
